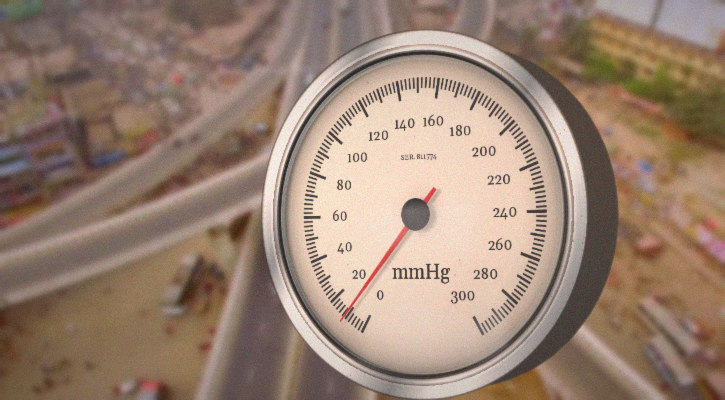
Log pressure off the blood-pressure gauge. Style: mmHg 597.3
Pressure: mmHg 10
